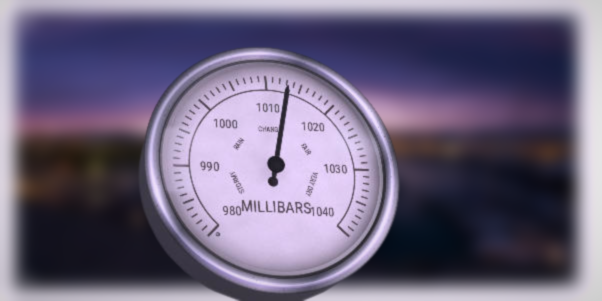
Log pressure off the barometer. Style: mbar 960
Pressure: mbar 1013
